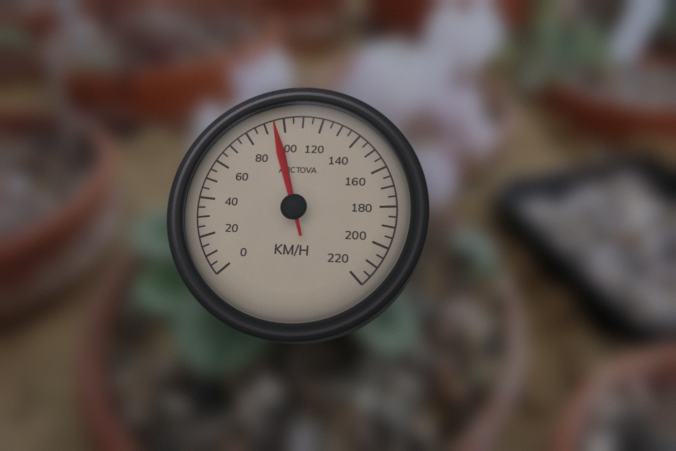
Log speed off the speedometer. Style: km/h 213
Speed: km/h 95
